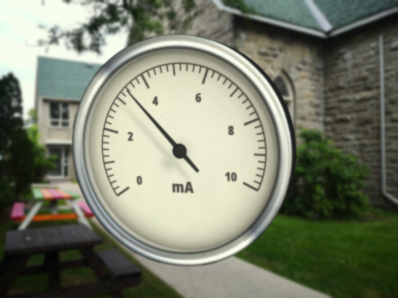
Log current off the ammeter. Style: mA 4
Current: mA 3.4
